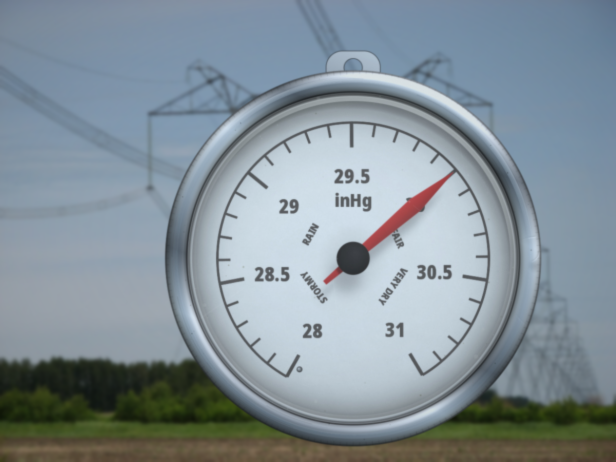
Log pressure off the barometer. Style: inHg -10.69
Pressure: inHg 30
